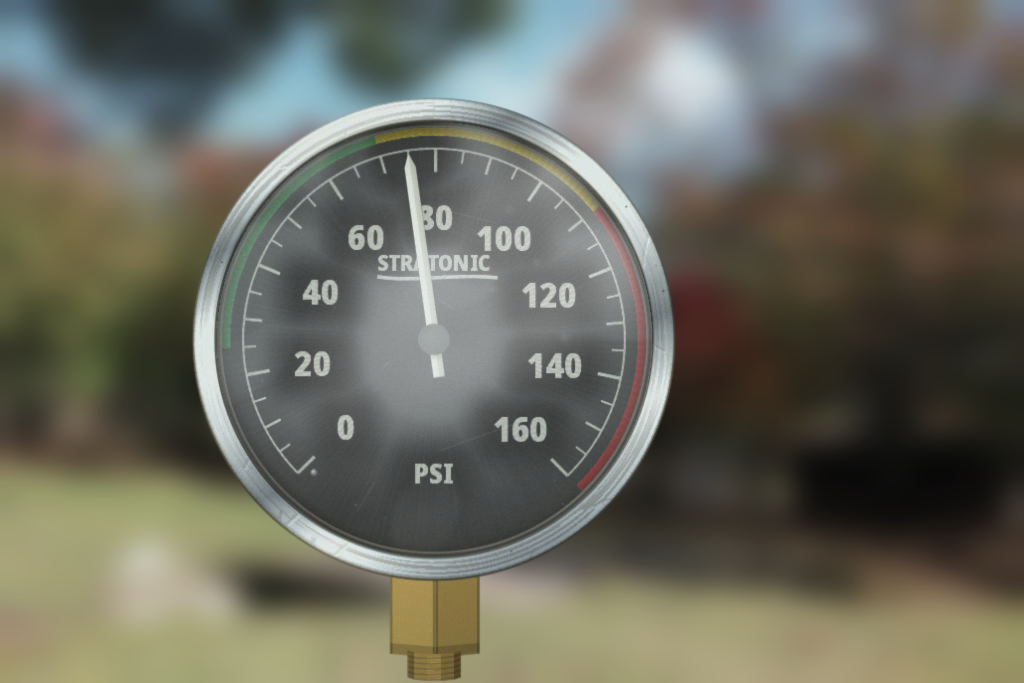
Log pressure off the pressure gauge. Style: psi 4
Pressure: psi 75
